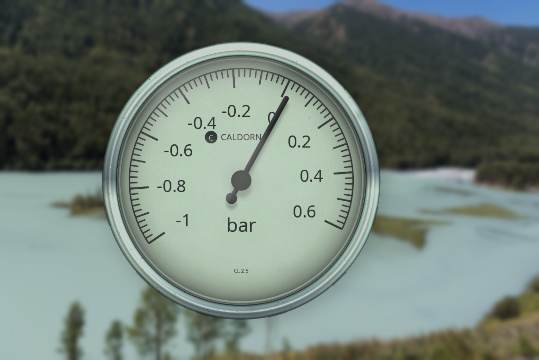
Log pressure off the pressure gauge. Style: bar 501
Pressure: bar 0.02
